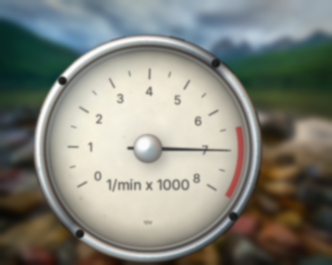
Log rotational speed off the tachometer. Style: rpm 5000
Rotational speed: rpm 7000
